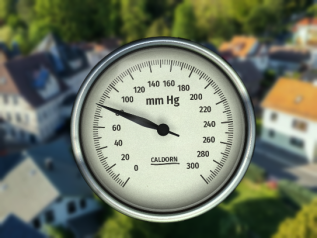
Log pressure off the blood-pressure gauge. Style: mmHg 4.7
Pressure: mmHg 80
